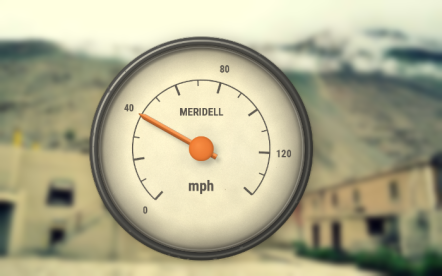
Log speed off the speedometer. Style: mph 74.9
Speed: mph 40
